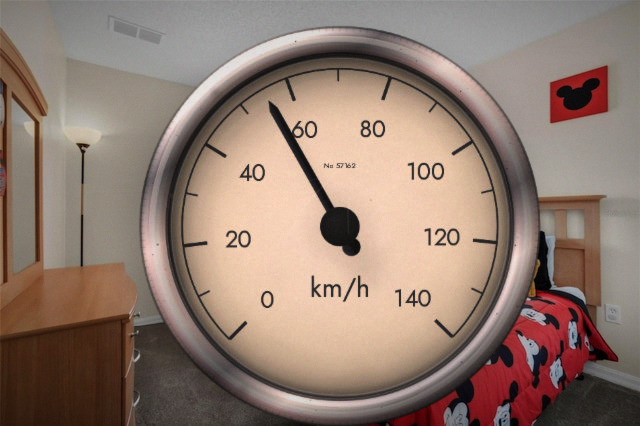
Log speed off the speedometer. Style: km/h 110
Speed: km/h 55
